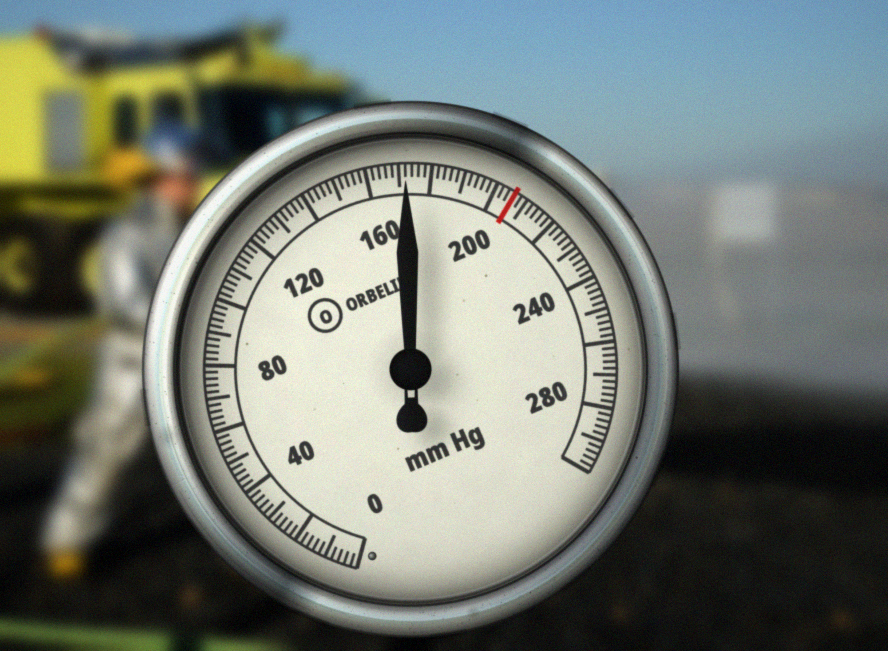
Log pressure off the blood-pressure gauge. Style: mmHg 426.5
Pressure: mmHg 172
